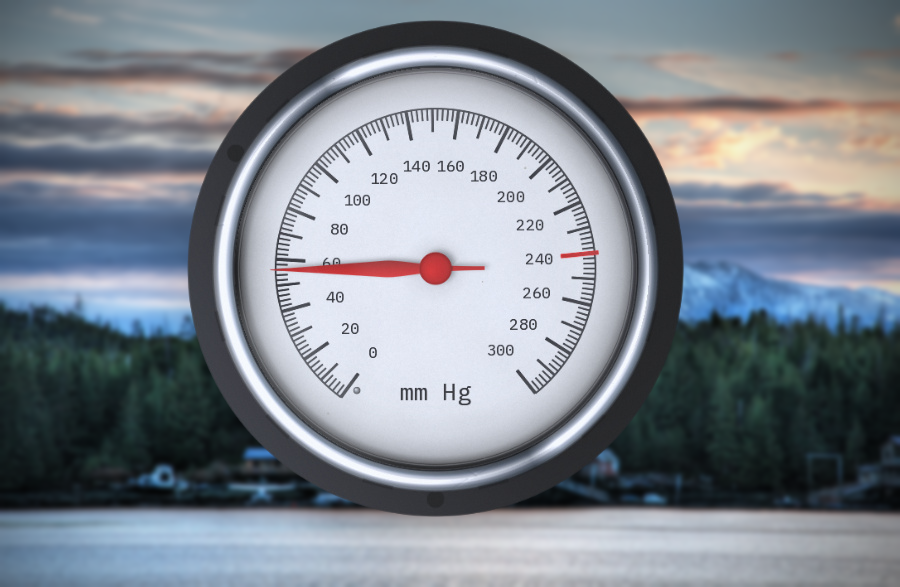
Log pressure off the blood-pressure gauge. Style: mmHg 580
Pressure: mmHg 56
